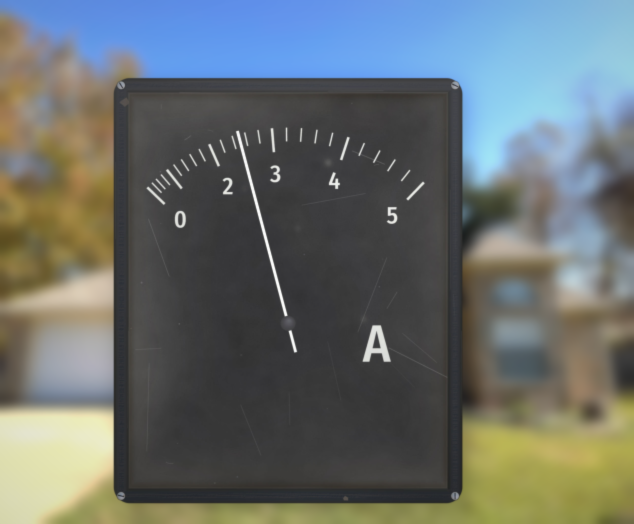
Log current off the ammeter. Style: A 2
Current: A 2.5
